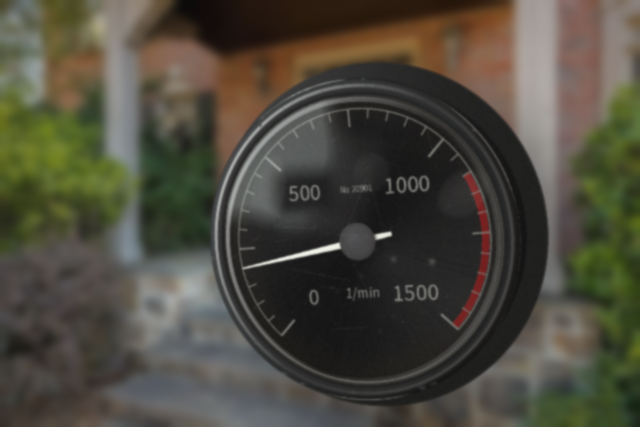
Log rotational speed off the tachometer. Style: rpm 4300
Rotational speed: rpm 200
